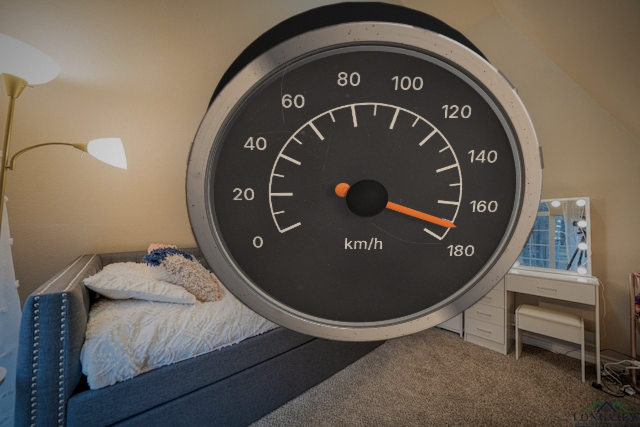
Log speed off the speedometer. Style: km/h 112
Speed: km/h 170
